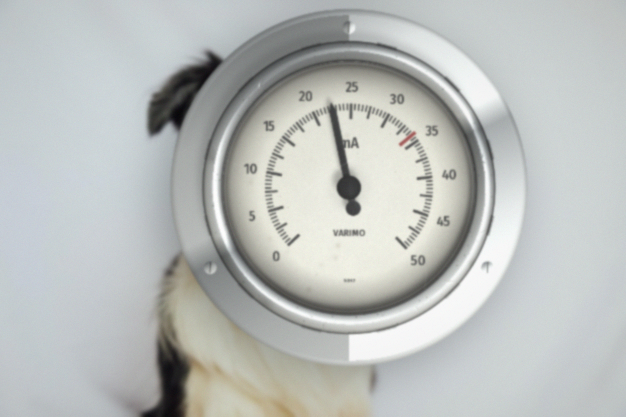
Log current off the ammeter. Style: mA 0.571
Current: mA 22.5
